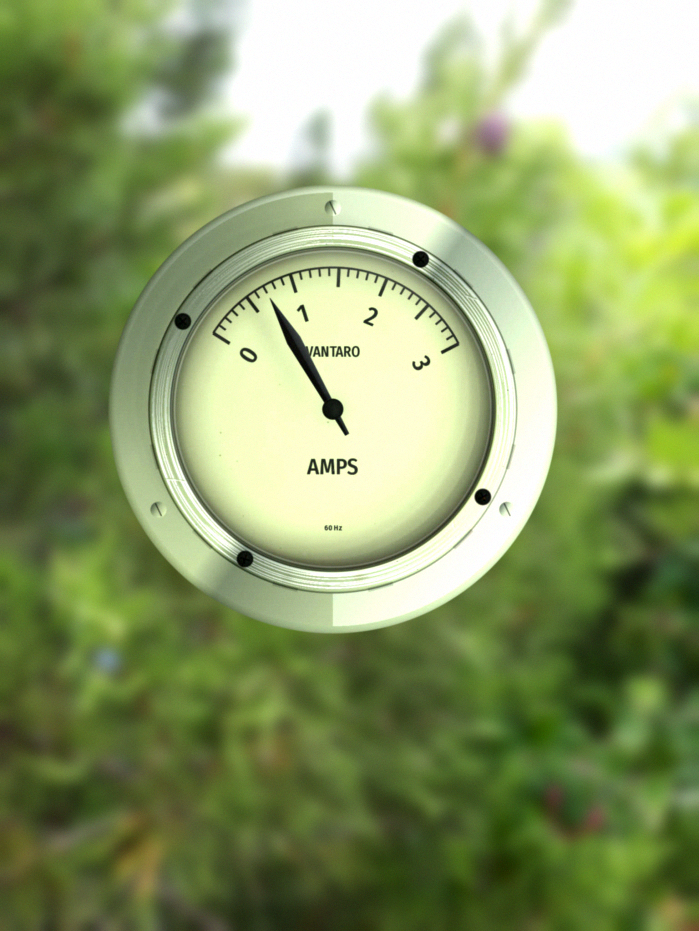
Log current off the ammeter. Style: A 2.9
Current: A 0.7
